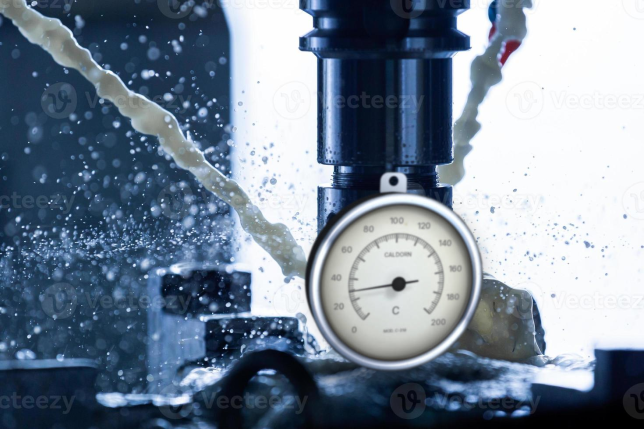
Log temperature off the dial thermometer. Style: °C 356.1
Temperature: °C 30
